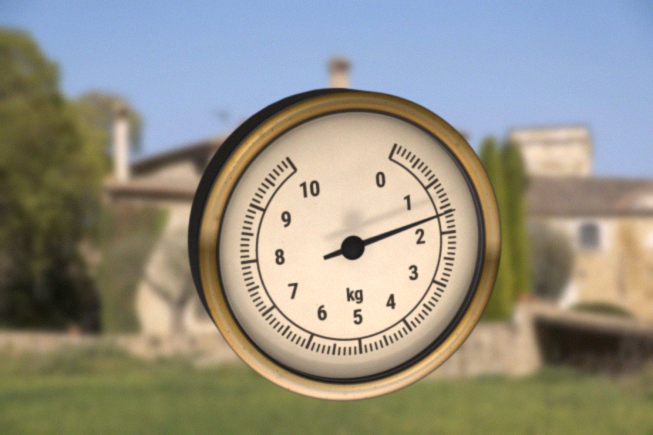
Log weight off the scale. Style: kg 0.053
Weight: kg 1.6
